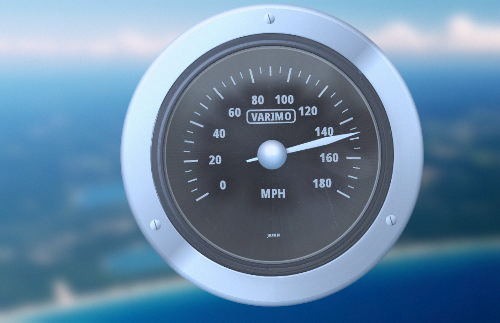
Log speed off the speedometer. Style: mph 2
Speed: mph 147.5
